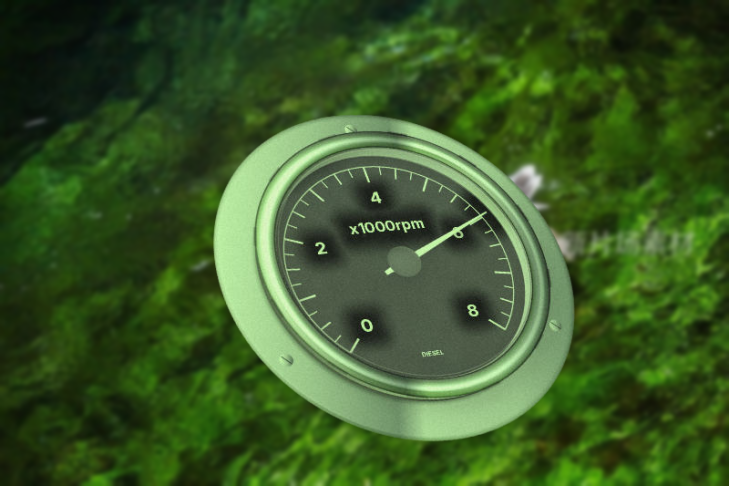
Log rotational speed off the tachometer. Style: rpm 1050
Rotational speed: rpm 6000
